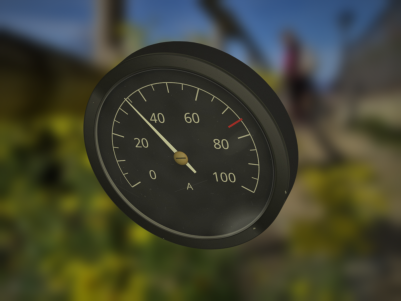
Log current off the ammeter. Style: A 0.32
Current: A 35
